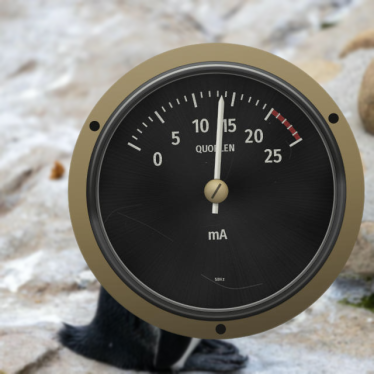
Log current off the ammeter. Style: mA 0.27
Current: mA 13.5
